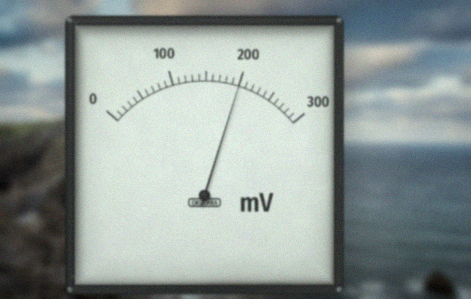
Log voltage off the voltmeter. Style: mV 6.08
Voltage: mV 200
